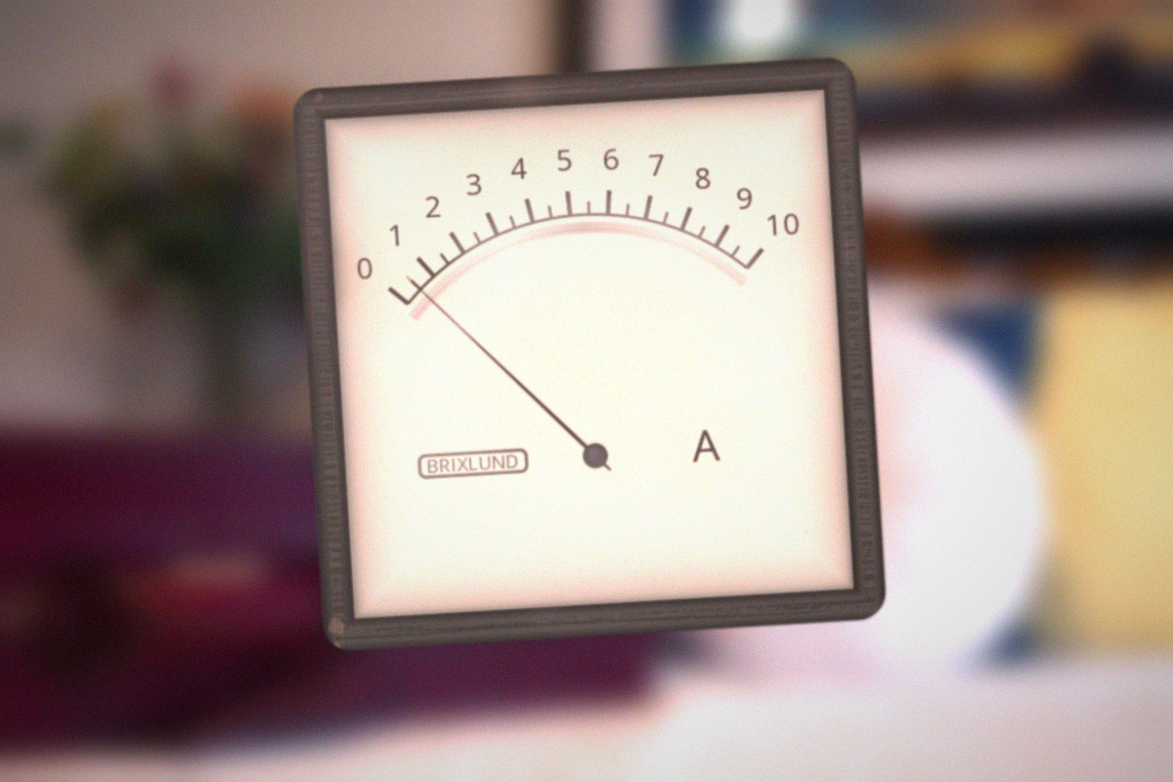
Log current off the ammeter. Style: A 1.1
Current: A 0.5
